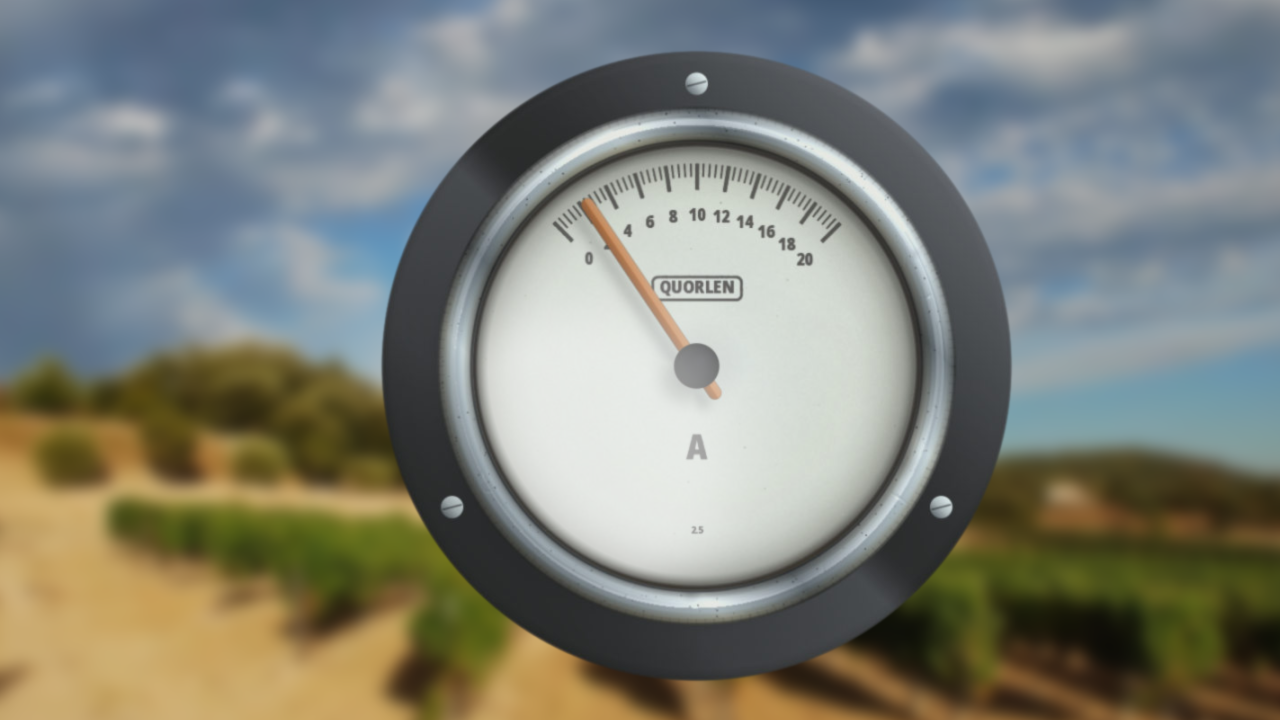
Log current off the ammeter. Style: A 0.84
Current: A 2.4
